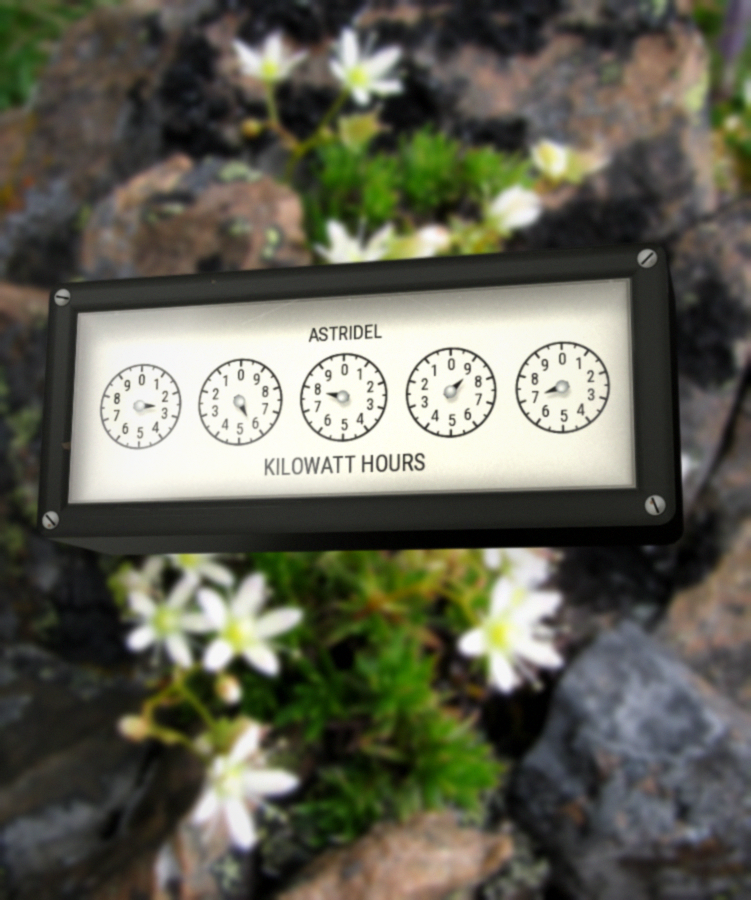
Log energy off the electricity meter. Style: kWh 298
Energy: kWh 25787
